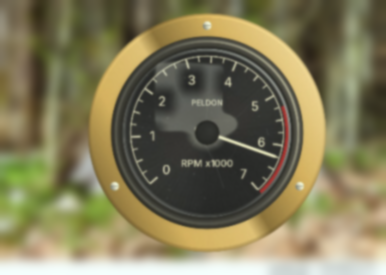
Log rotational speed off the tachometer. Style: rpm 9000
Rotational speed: rpm 6250
